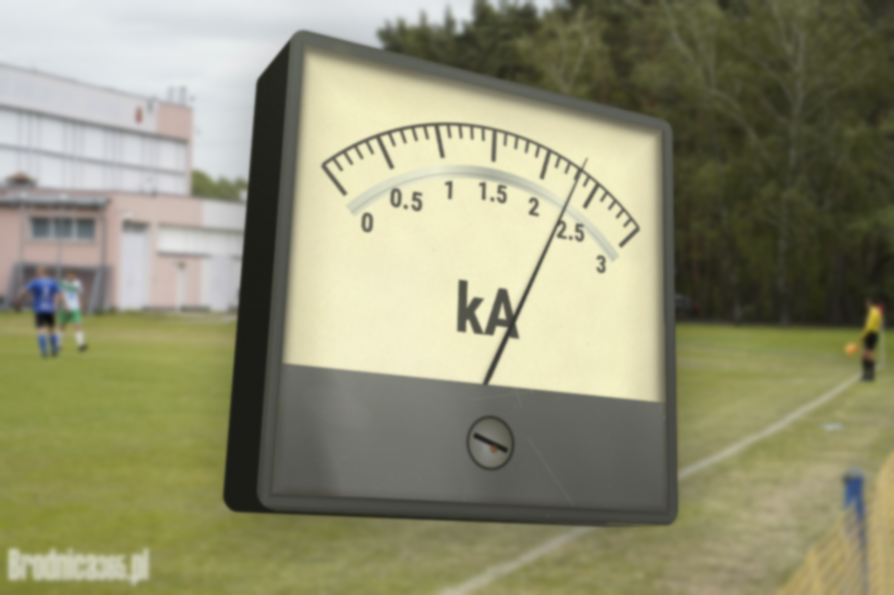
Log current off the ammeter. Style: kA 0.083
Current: kA 2.3
